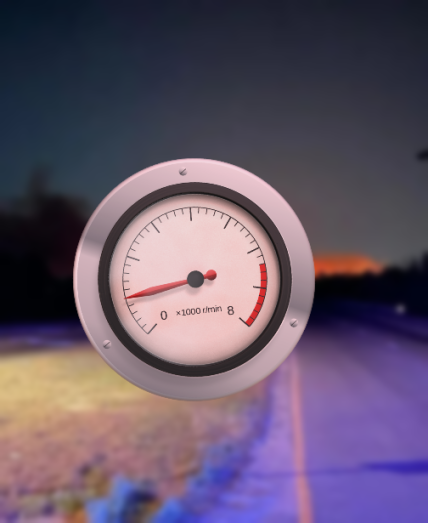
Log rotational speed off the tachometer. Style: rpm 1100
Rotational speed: rpm 1000
